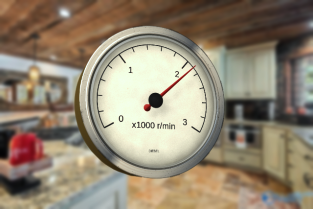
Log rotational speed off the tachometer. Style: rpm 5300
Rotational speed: rpm 2100
